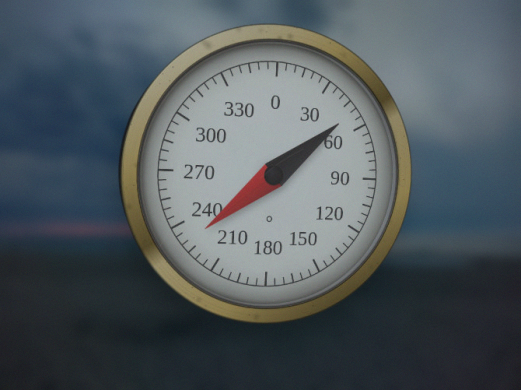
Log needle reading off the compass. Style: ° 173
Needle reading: ° 230
